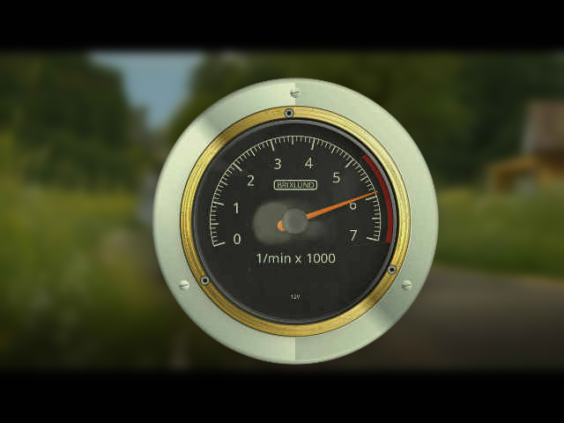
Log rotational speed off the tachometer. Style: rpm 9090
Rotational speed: rpm 5900
